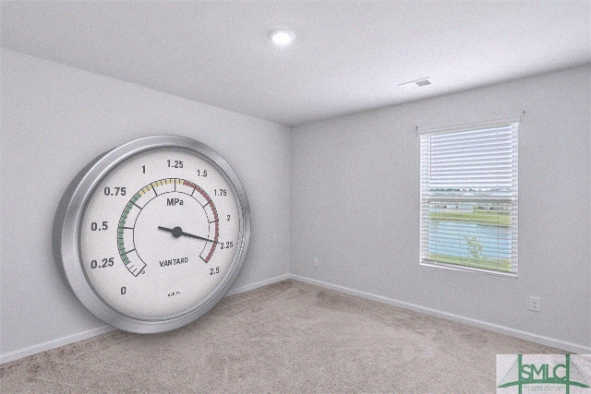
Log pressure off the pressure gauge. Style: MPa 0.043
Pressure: MPa 2.25
